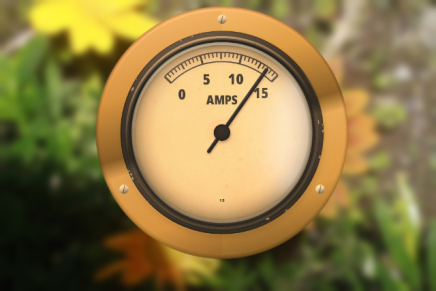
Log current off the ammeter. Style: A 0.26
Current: A 13.5
